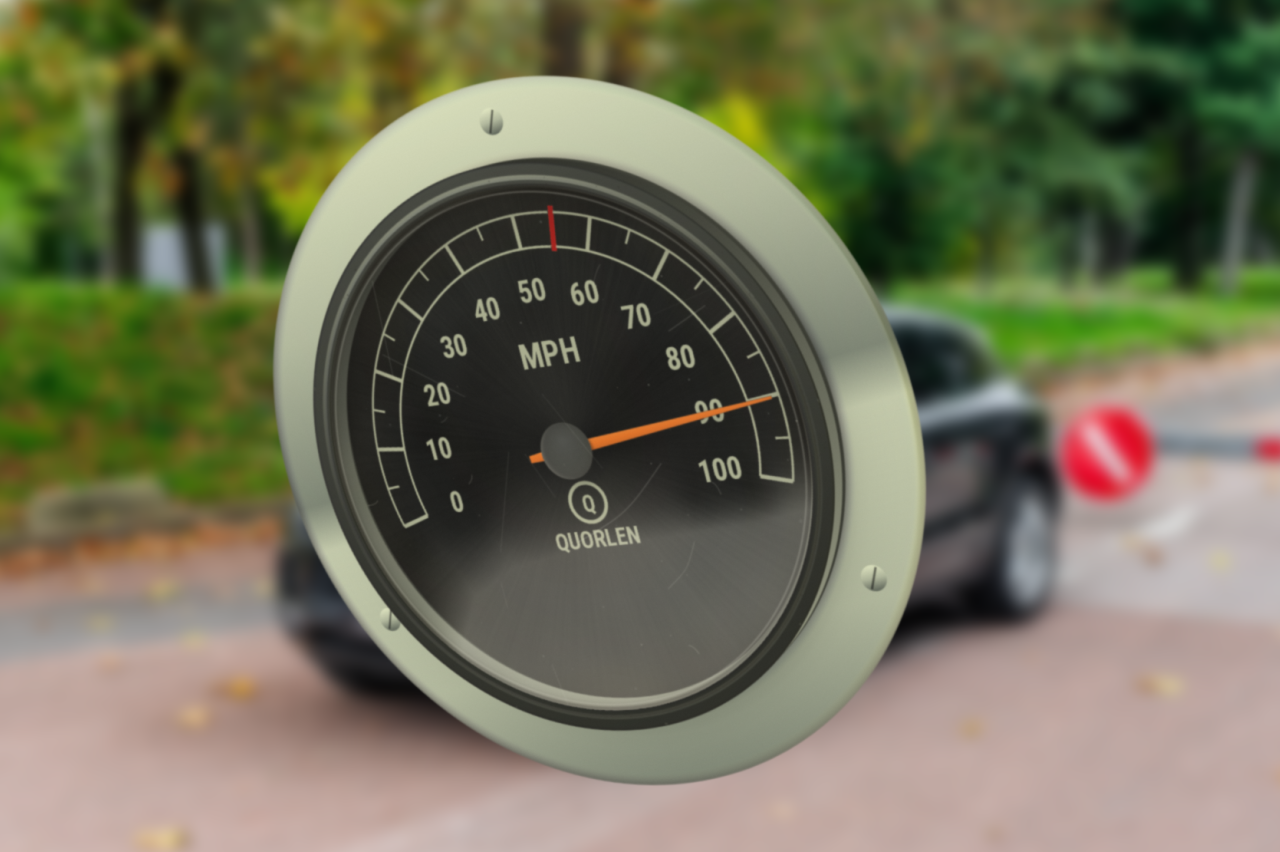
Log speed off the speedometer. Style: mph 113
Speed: mph 90
